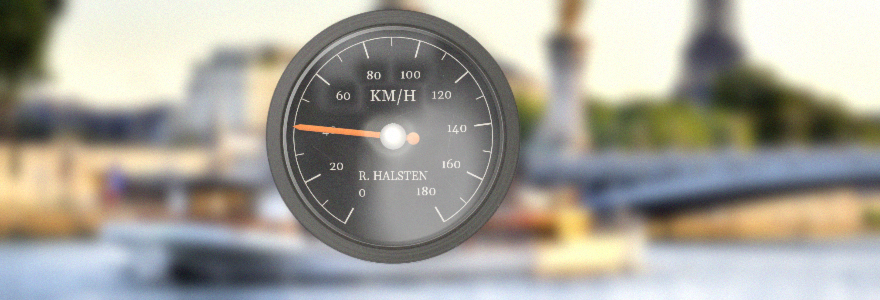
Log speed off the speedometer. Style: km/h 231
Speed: km/h 40
